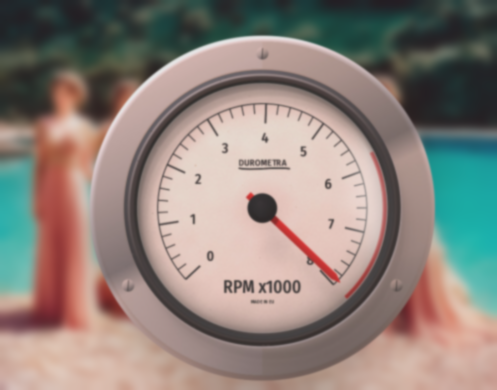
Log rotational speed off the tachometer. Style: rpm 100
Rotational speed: rpm 7900
